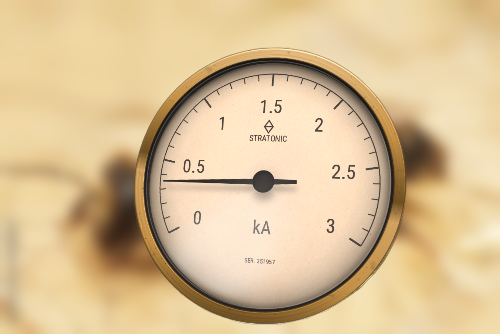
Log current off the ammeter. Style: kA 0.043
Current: kA 0.35
